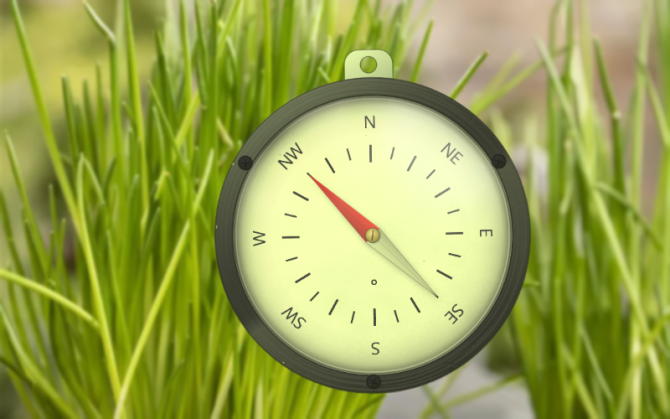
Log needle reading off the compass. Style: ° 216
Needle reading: ° 315
